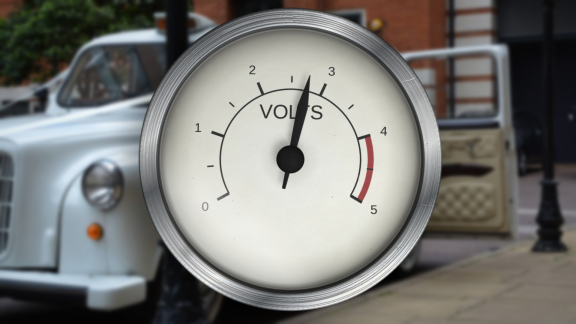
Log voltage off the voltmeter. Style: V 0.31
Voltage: V 2.75
